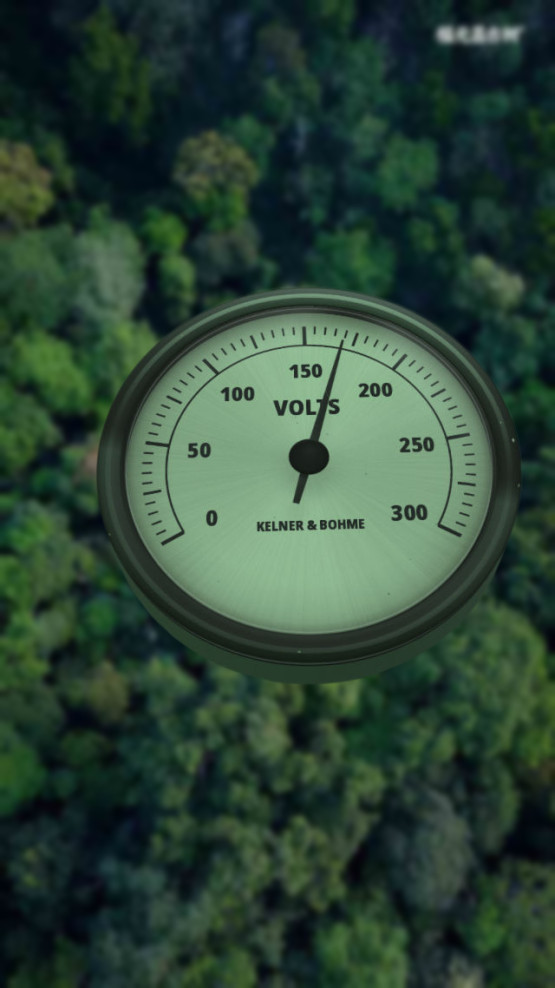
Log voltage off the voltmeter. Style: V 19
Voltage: V 170
